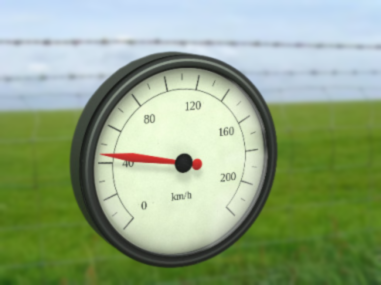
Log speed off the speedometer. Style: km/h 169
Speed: km/h 45
